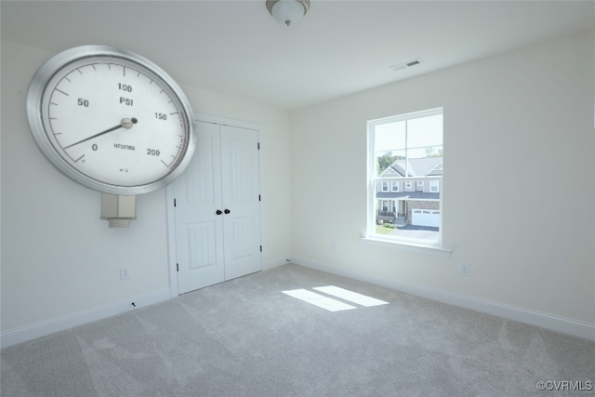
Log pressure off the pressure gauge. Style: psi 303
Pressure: psi 10
